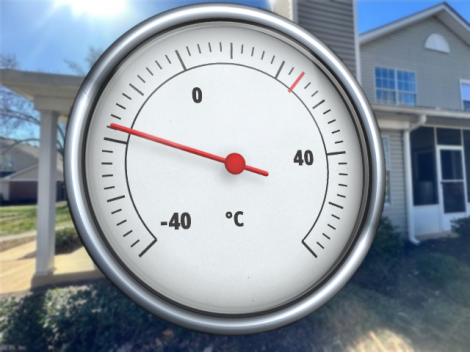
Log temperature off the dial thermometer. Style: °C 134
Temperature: °C -18
